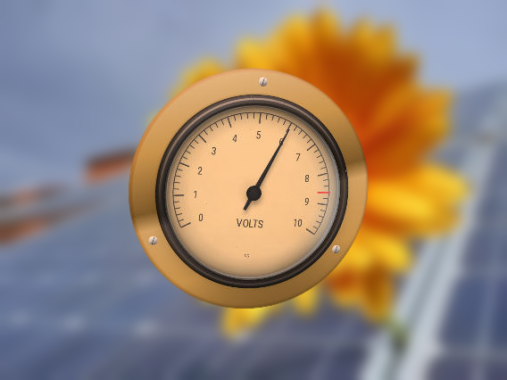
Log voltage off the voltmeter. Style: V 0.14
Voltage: V 6
